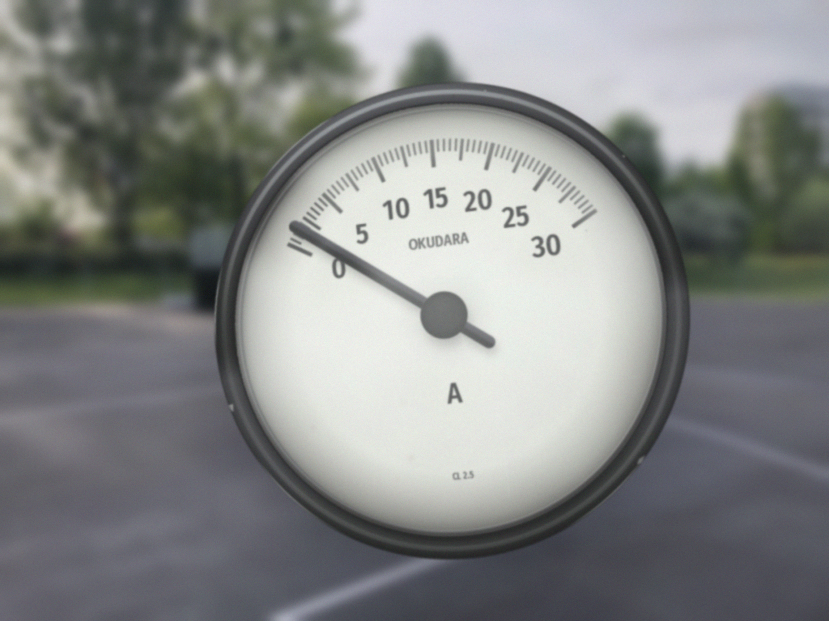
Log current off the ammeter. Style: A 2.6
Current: A 1.5
